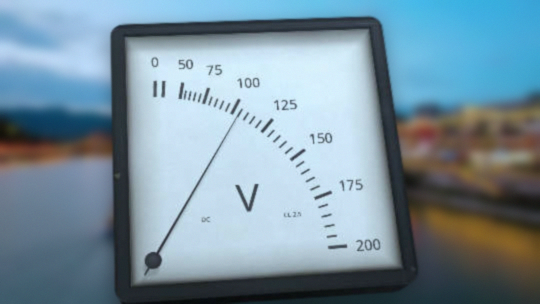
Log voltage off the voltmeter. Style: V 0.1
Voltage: V 105
